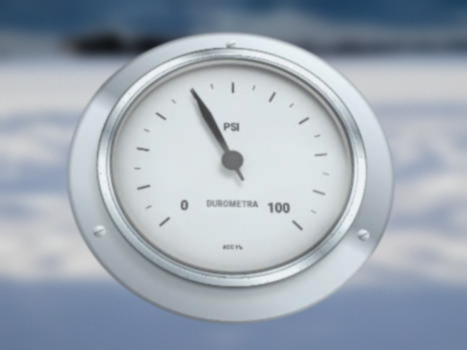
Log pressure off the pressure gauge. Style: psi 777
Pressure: psi 40
